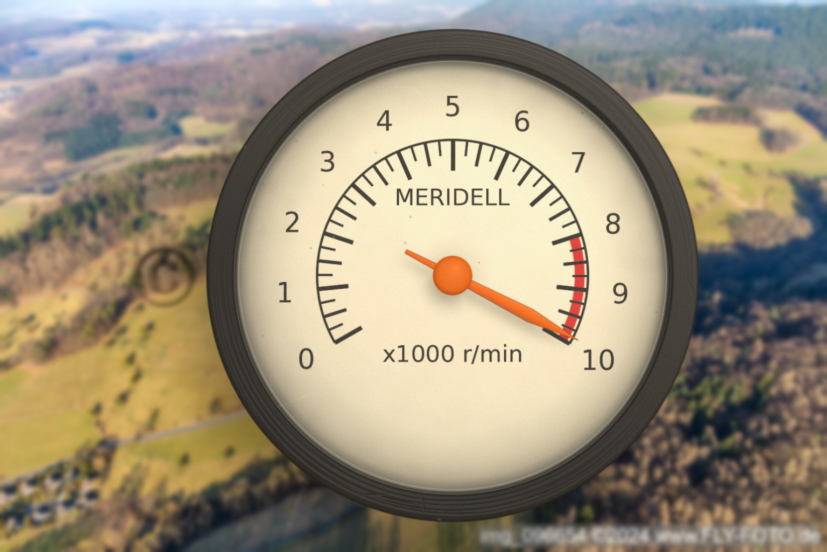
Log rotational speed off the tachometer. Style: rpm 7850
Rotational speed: rpm 9875
